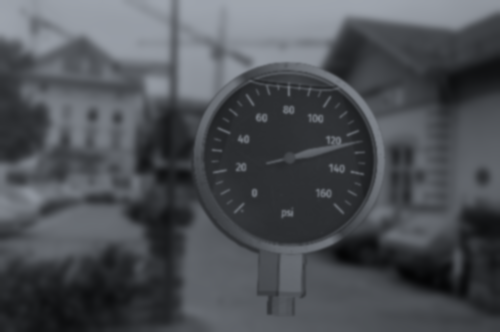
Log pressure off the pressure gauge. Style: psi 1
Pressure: psi 125
